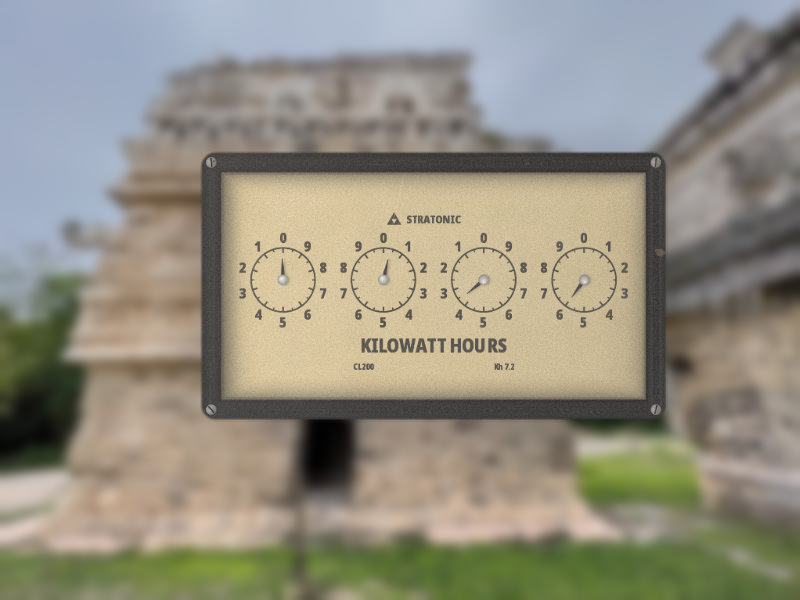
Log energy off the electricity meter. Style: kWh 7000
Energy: kWh 36
